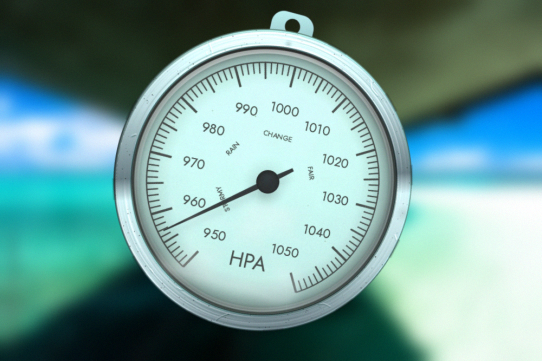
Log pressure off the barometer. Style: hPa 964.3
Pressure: hPa 957
